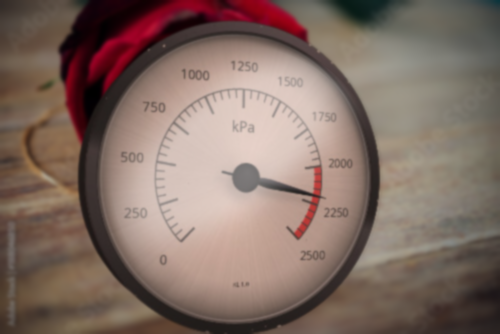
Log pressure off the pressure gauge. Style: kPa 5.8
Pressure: kPa 2200
